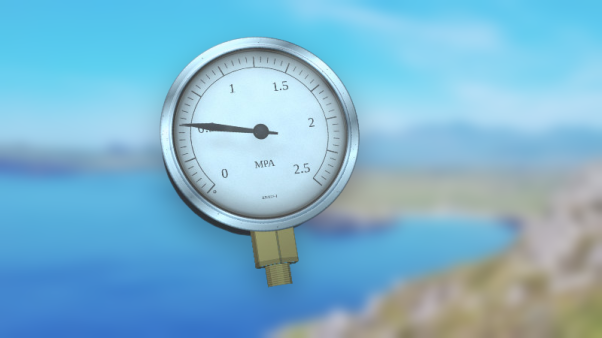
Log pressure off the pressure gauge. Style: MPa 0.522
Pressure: MPa 0.5
